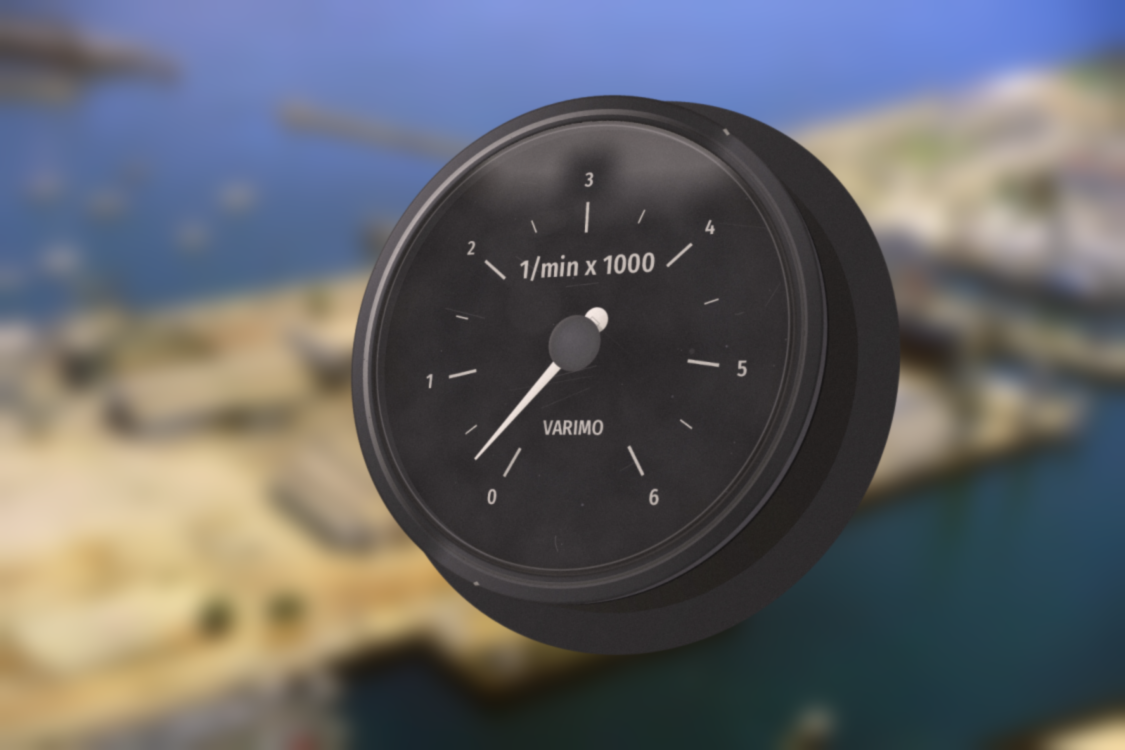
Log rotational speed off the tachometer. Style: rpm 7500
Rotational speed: rpm 250
